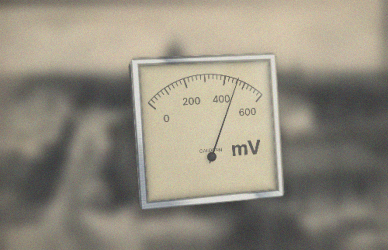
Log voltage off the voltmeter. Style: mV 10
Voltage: mV 460
